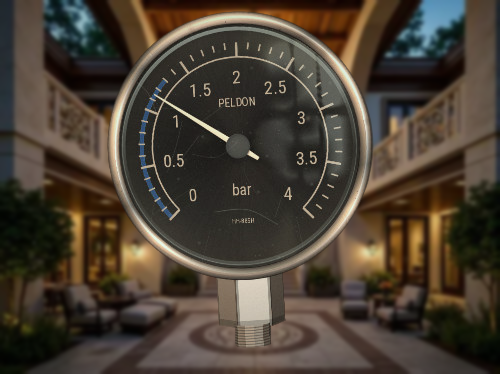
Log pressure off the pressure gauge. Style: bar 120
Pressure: bar 1.15
